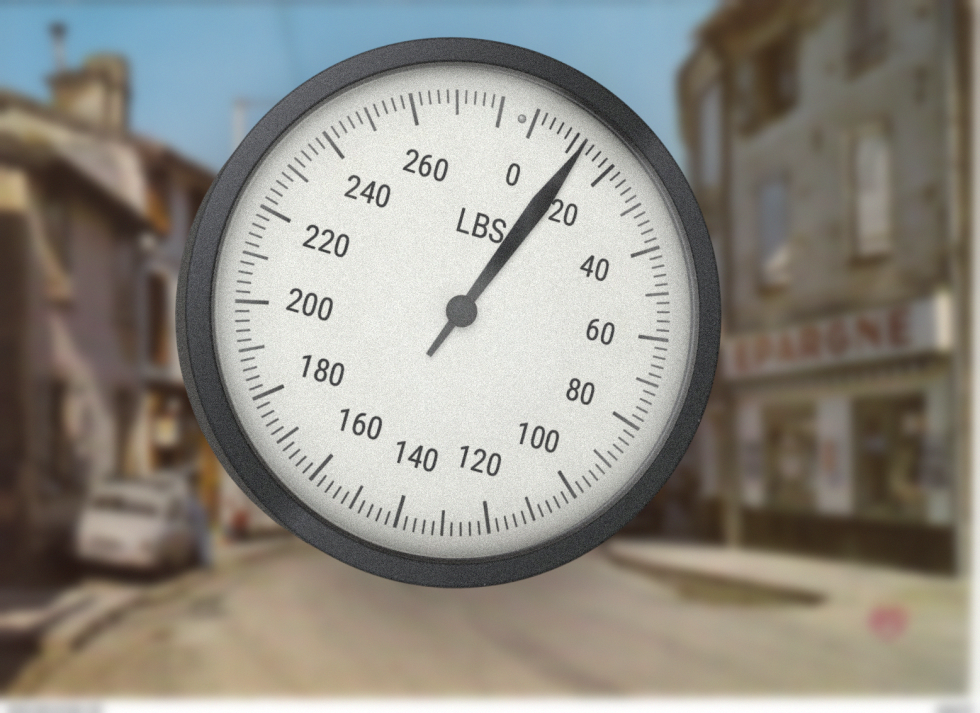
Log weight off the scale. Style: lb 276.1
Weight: lb 12
